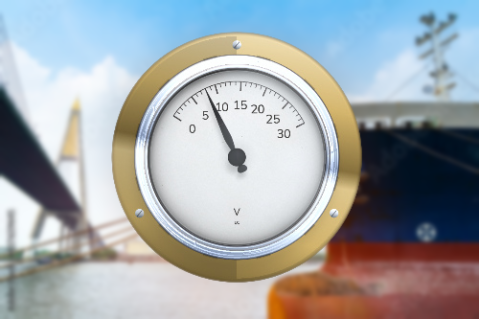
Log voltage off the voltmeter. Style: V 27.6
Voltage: V 8
